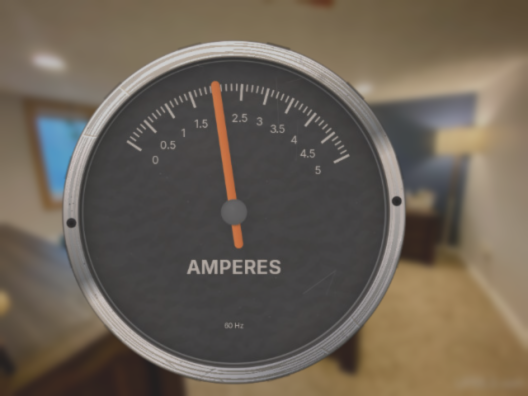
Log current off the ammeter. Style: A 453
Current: A 2
